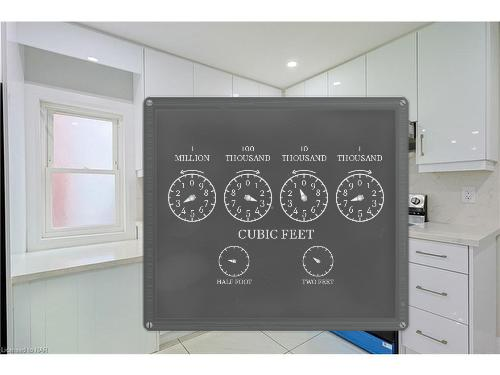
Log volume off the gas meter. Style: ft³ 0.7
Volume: ft³ 330700
